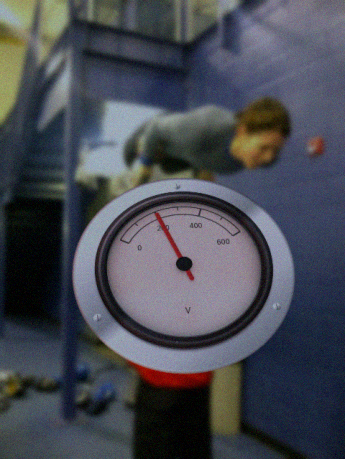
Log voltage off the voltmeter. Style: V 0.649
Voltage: V 200
